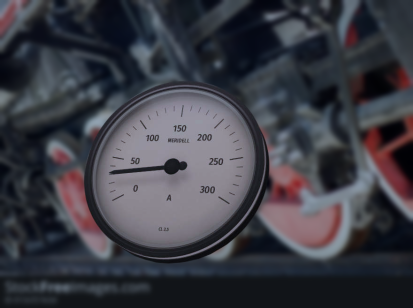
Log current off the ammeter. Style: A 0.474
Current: A 30
